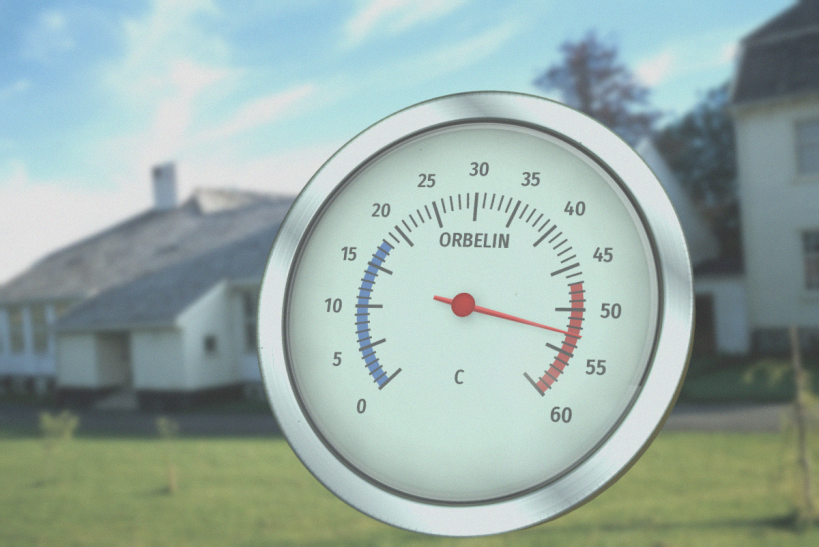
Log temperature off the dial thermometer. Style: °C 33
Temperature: °C 53
